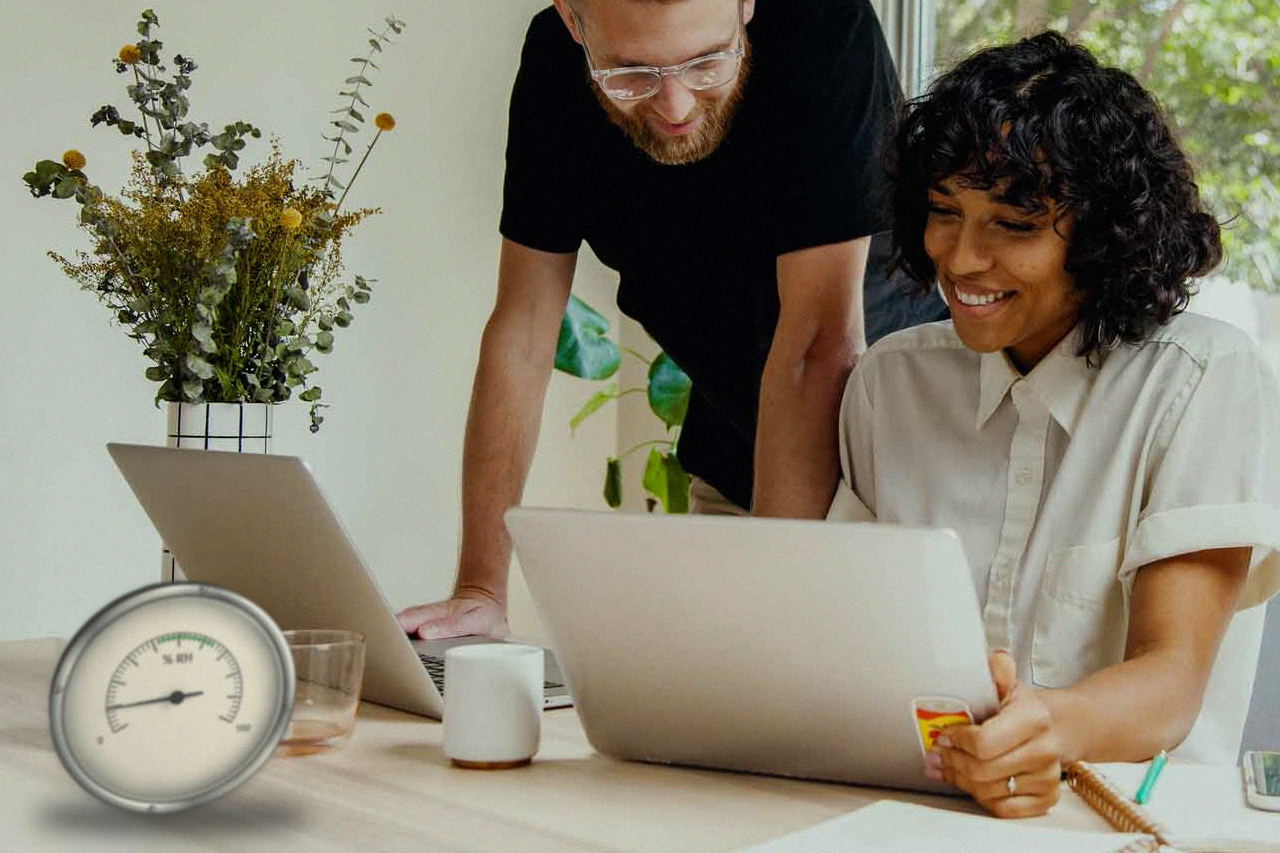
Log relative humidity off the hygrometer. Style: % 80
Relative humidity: % 10
